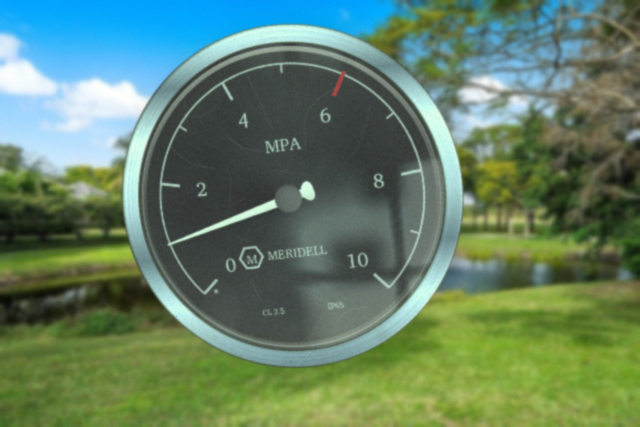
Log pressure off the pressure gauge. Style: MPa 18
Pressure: MPa 1
